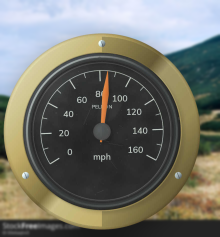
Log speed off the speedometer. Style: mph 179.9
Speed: mph 85
